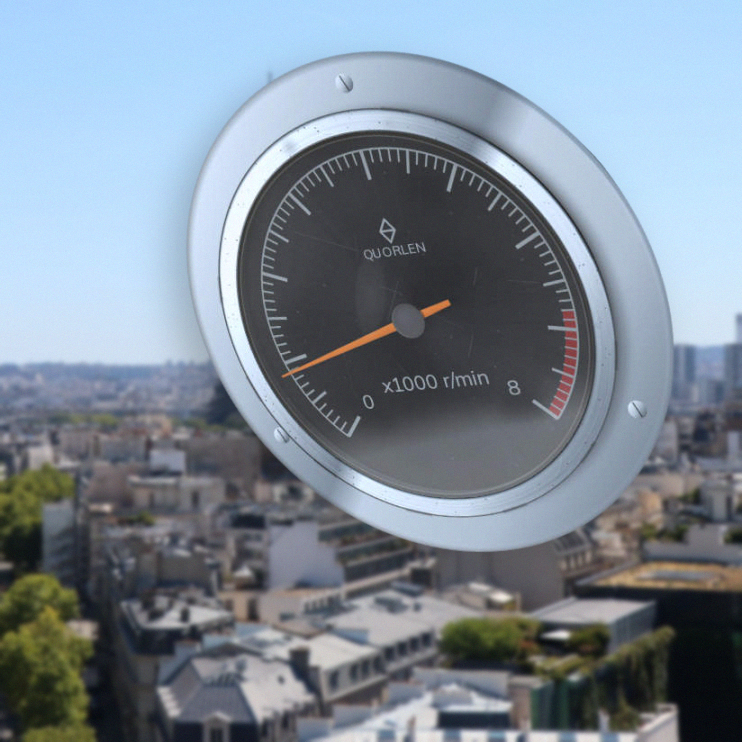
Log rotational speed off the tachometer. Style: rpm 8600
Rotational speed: rpm 900
